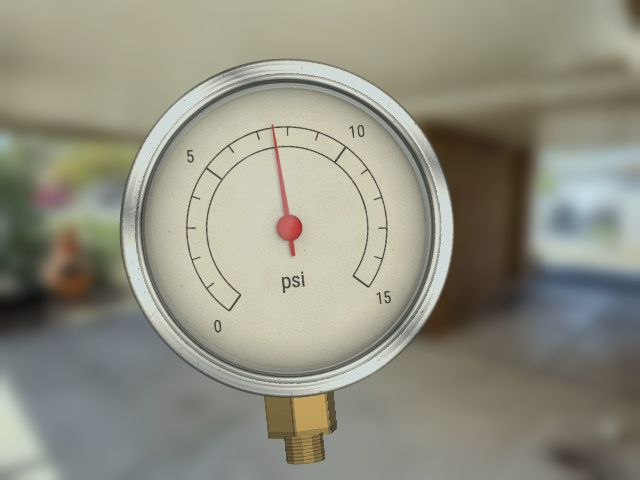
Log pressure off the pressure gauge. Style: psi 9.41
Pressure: psi 7.5
